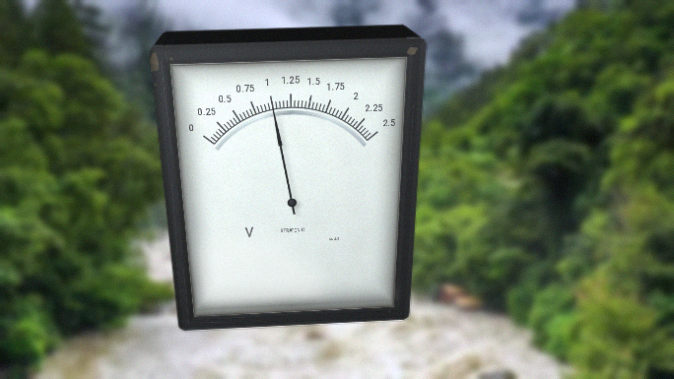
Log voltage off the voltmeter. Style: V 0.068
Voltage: V 1
